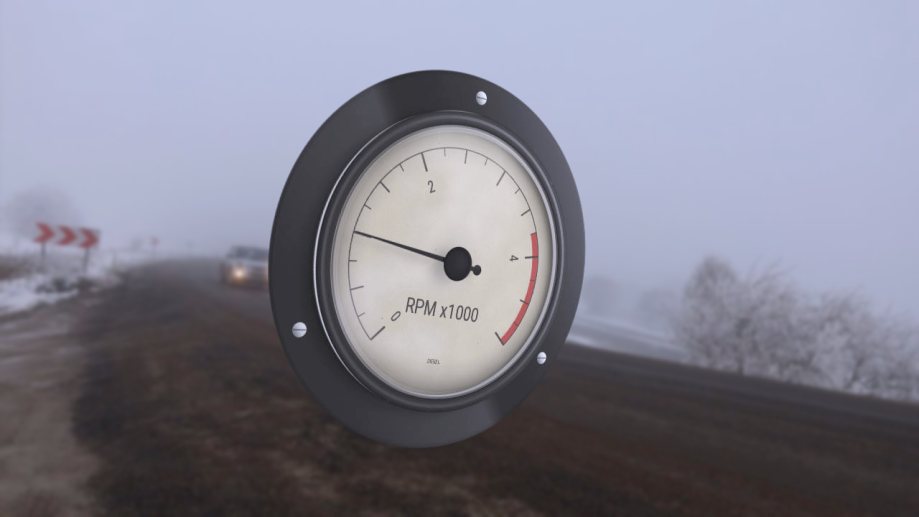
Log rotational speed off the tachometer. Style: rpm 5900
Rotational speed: rpm 1000
